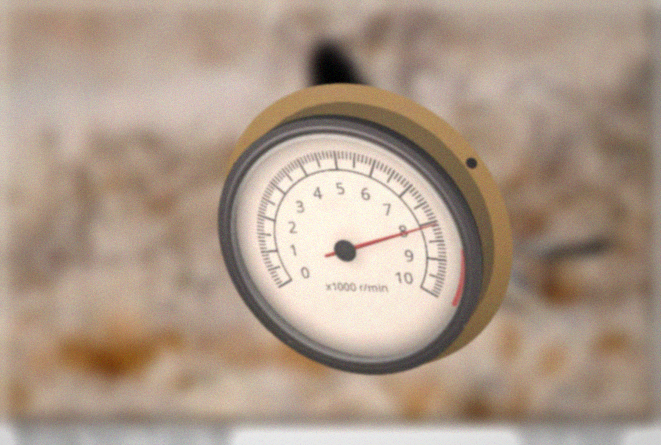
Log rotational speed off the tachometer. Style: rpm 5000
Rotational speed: rpm 8000
